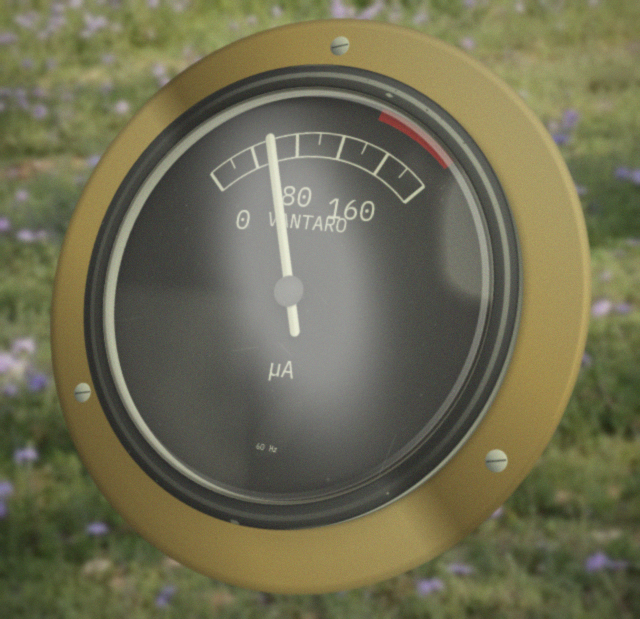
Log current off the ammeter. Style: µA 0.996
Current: µA 60
